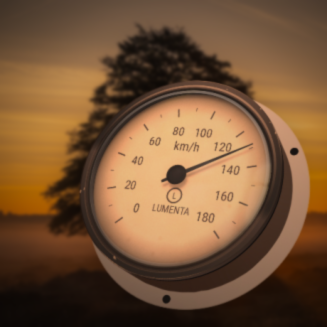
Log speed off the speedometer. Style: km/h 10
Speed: km/h 130
